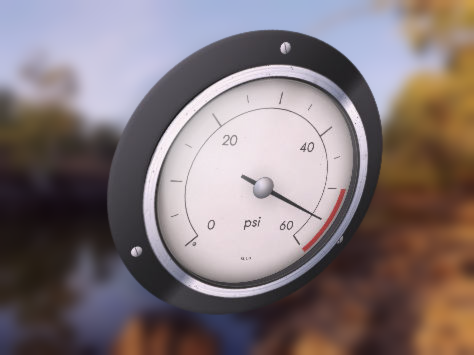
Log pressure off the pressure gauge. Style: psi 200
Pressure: psi 55
